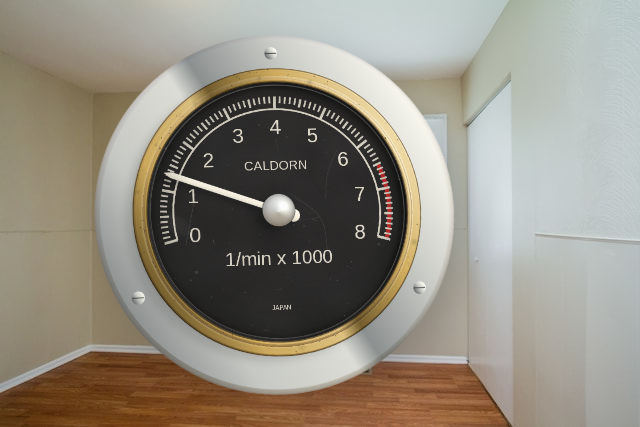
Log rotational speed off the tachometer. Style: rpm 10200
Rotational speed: rpm 1300
